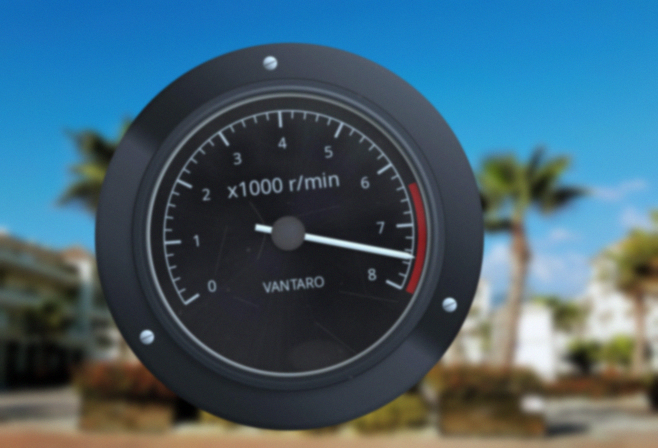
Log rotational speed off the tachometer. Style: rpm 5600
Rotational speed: rpm 7500
